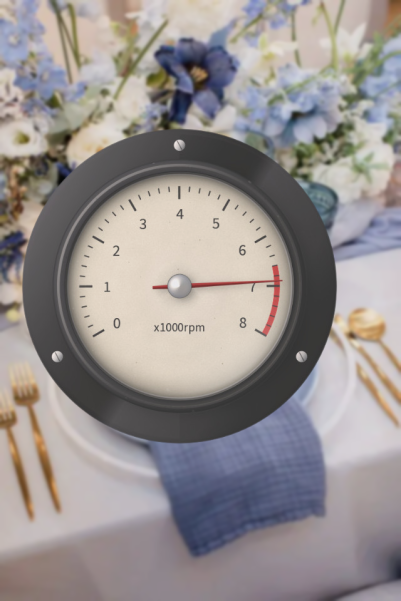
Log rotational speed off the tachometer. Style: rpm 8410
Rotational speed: rpm 6900
